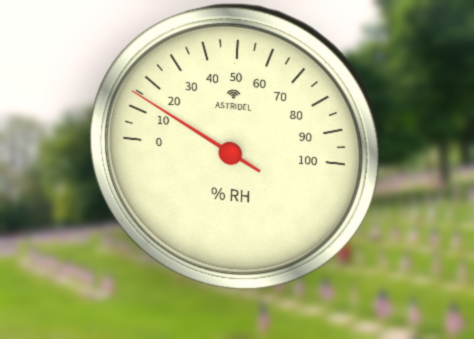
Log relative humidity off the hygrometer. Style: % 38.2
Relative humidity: % 15
